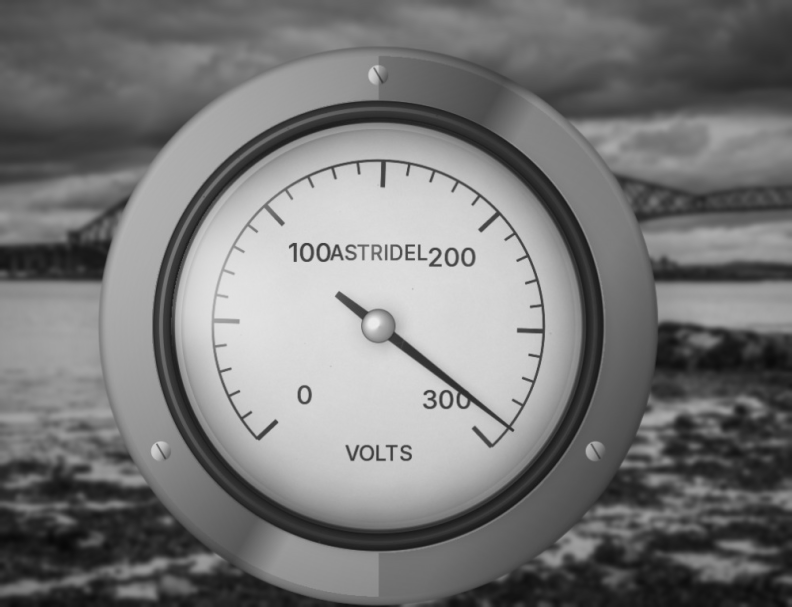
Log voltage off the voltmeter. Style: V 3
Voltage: V 290
